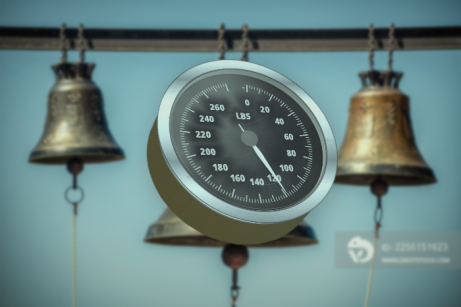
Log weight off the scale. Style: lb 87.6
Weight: lb 120
